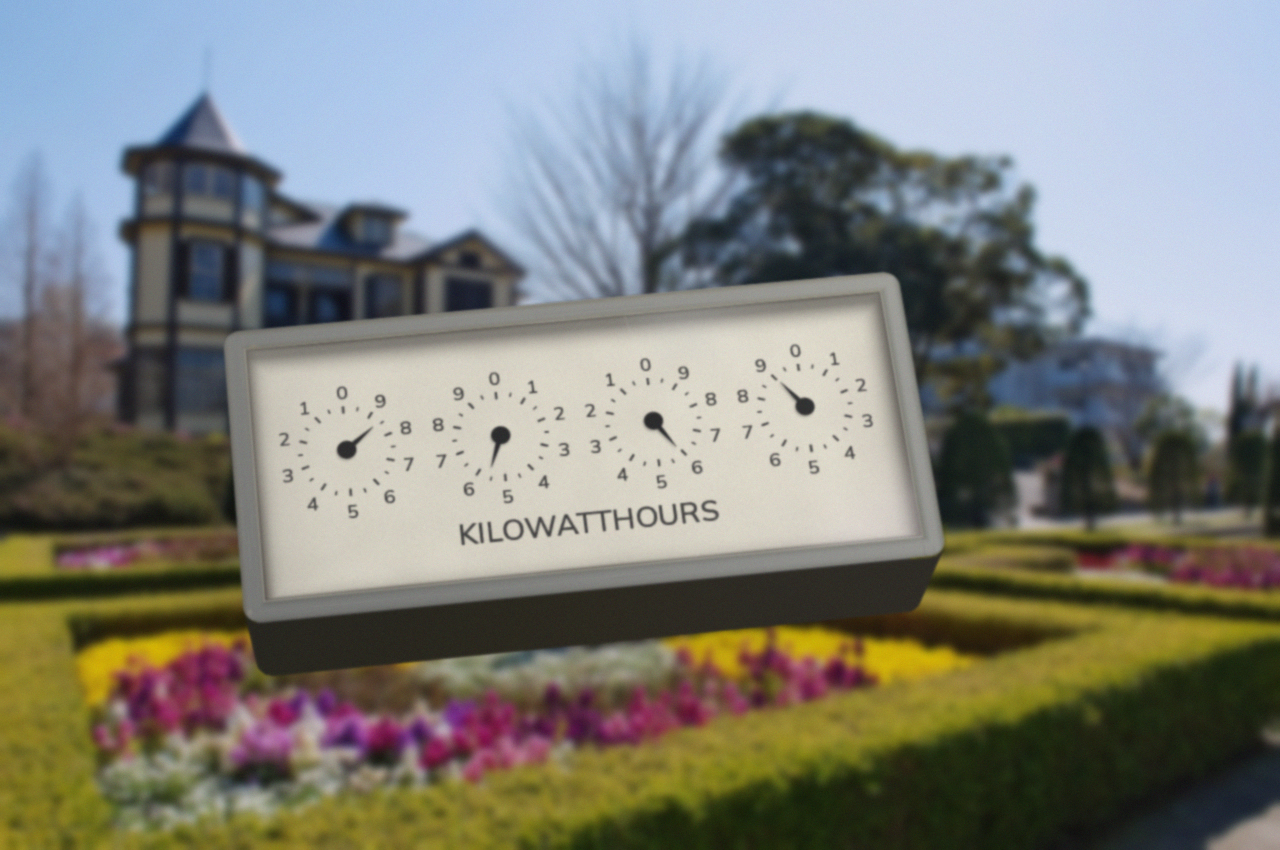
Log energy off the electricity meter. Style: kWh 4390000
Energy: kWh 8559
